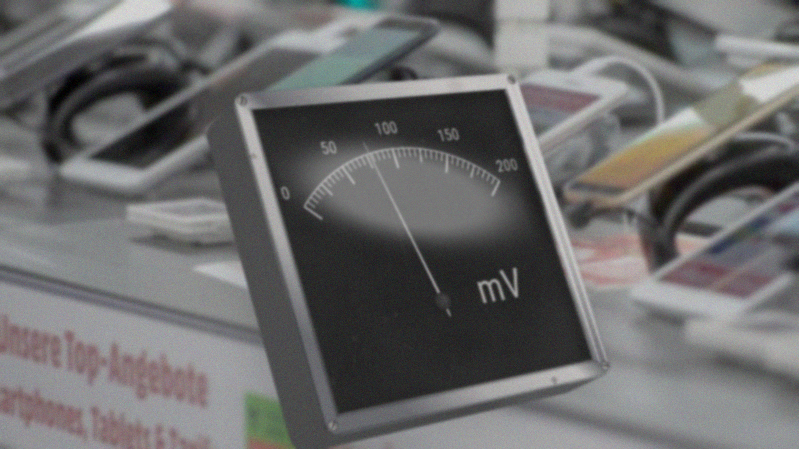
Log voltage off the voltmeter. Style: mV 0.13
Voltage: mV 75
